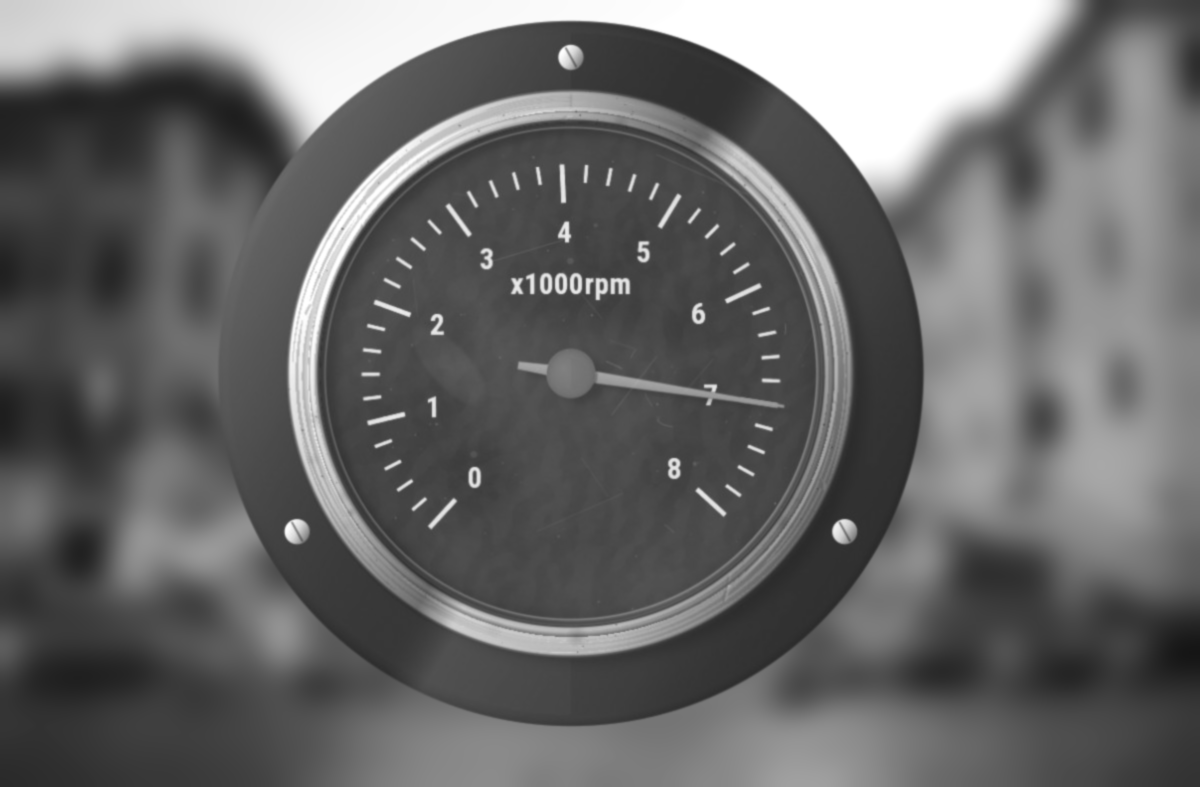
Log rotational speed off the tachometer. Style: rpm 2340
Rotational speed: rpm 7000
